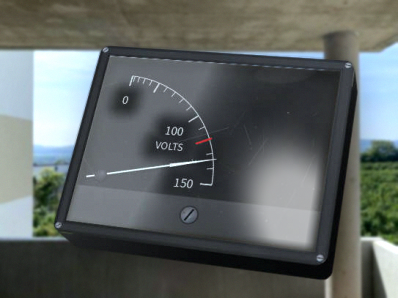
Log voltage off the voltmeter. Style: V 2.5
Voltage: V 135
